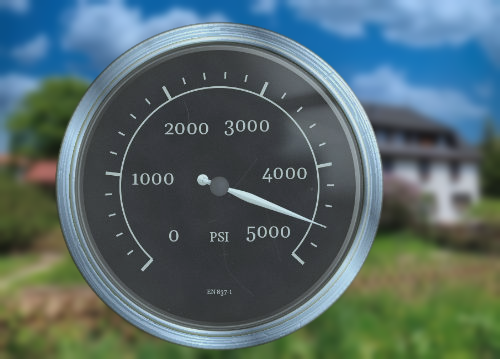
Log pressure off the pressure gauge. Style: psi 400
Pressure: psi 4600
